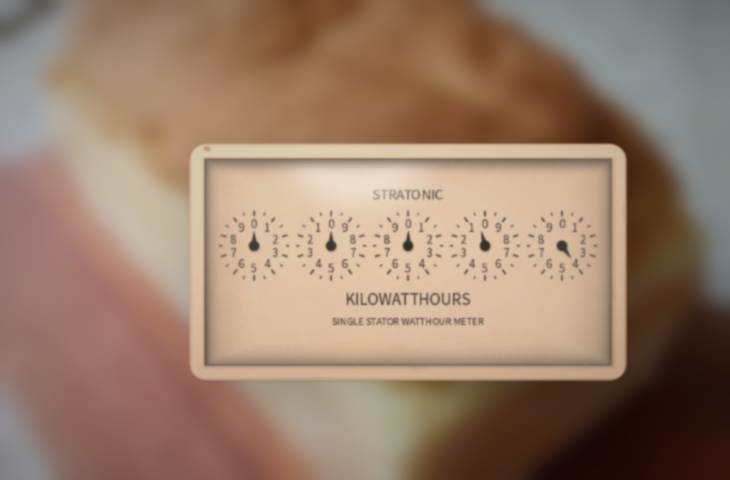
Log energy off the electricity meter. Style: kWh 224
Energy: kWh 4
